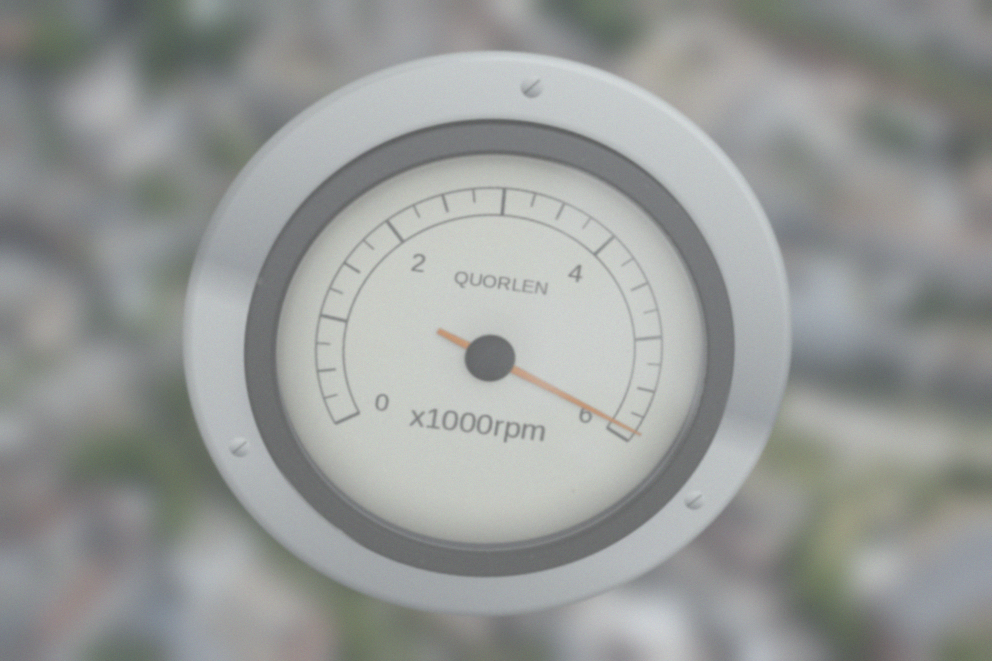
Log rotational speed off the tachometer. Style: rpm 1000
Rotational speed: rpm 5875
